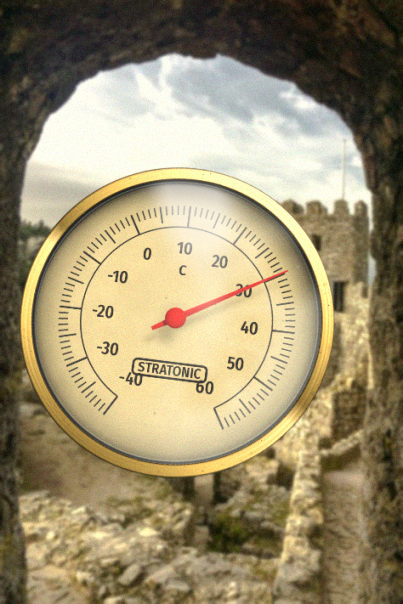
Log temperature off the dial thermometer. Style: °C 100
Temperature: °C 30
